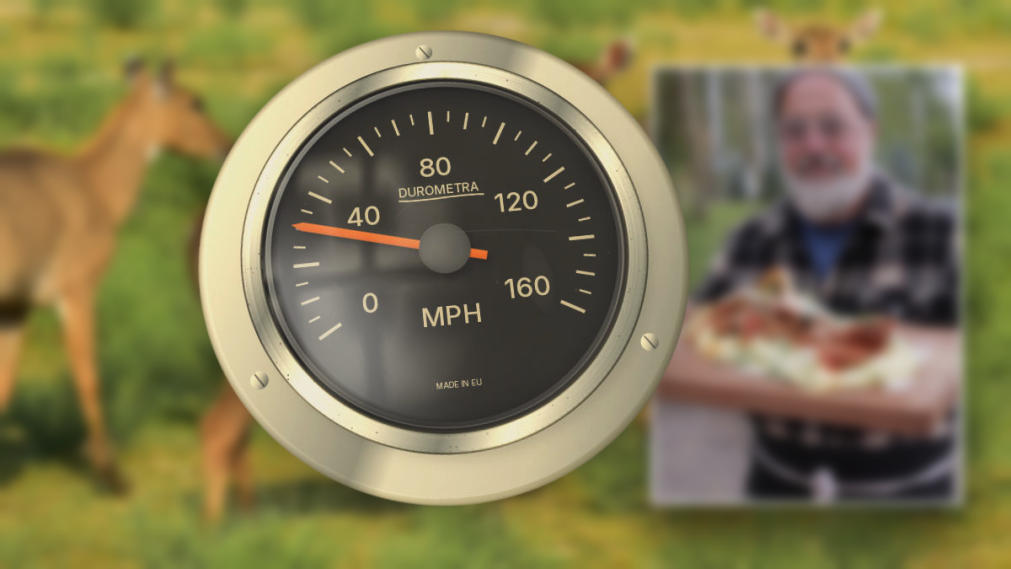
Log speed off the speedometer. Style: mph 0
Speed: mph 30
